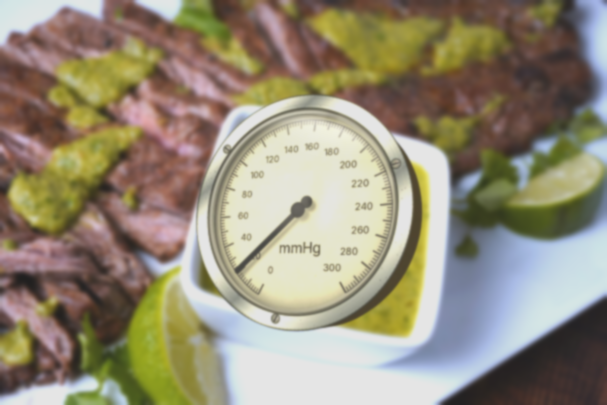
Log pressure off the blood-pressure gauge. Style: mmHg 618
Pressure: mmHg 20
